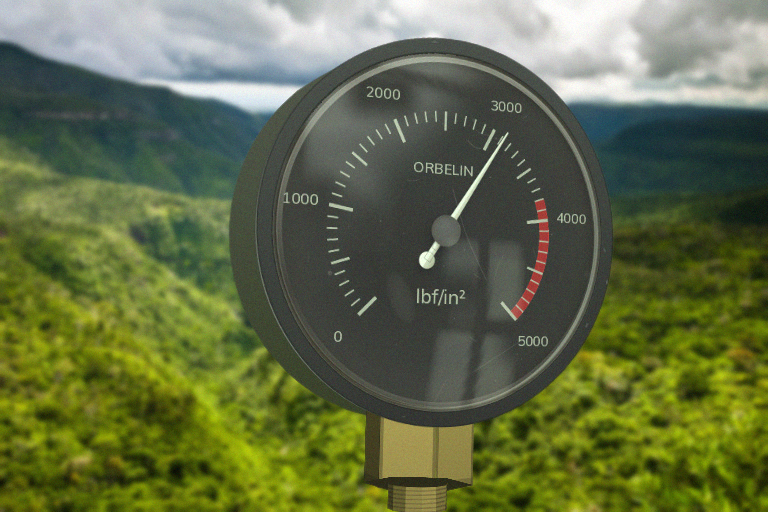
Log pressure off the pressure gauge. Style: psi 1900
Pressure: psi 3100
